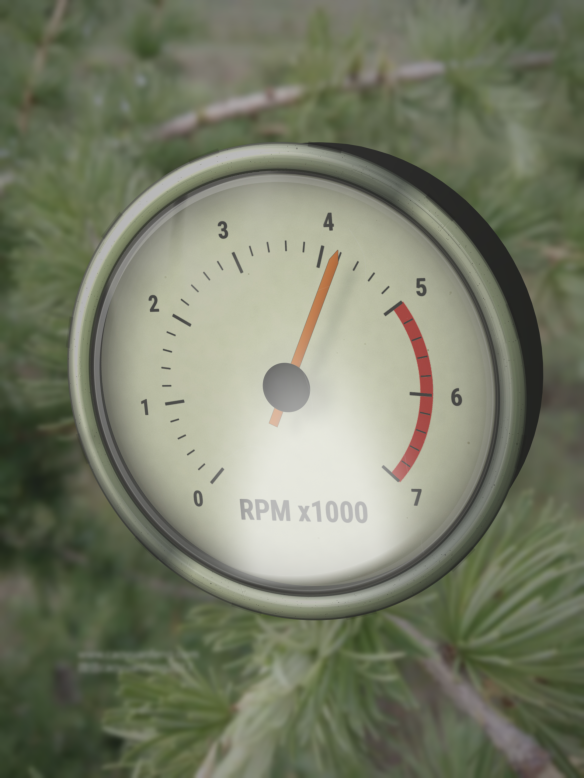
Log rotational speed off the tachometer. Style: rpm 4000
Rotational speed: rpm 4200
